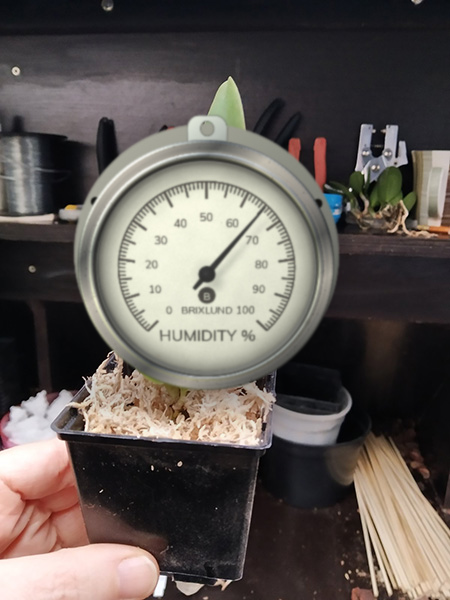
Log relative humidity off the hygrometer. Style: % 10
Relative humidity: % 65
